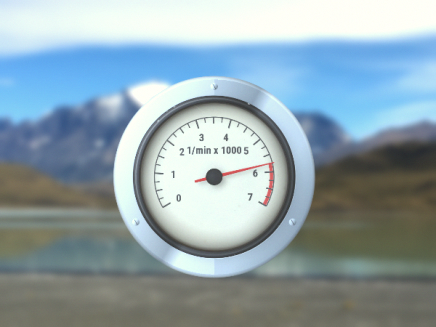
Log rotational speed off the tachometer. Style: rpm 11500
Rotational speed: rpm 5750
